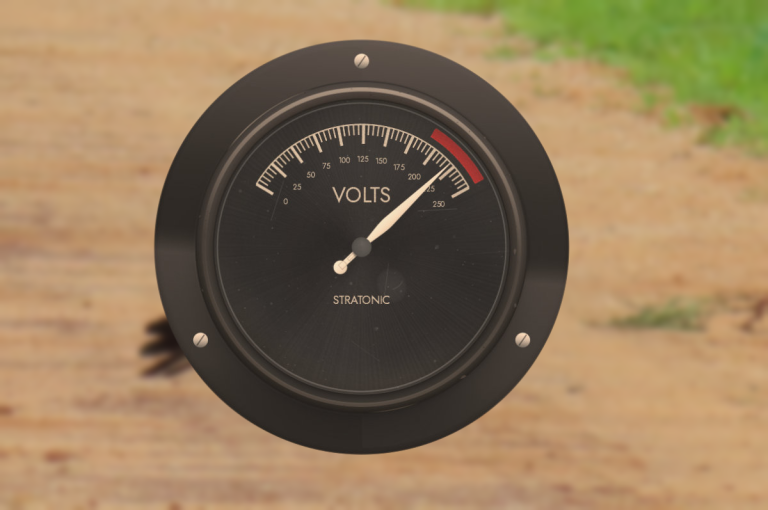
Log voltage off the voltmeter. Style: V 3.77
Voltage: V 220
